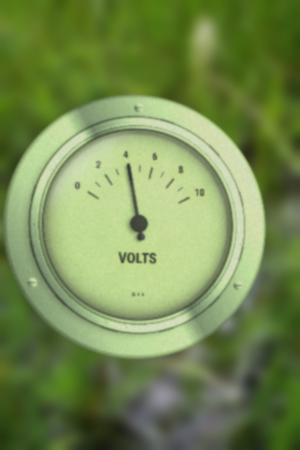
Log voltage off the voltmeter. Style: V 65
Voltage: V 4
